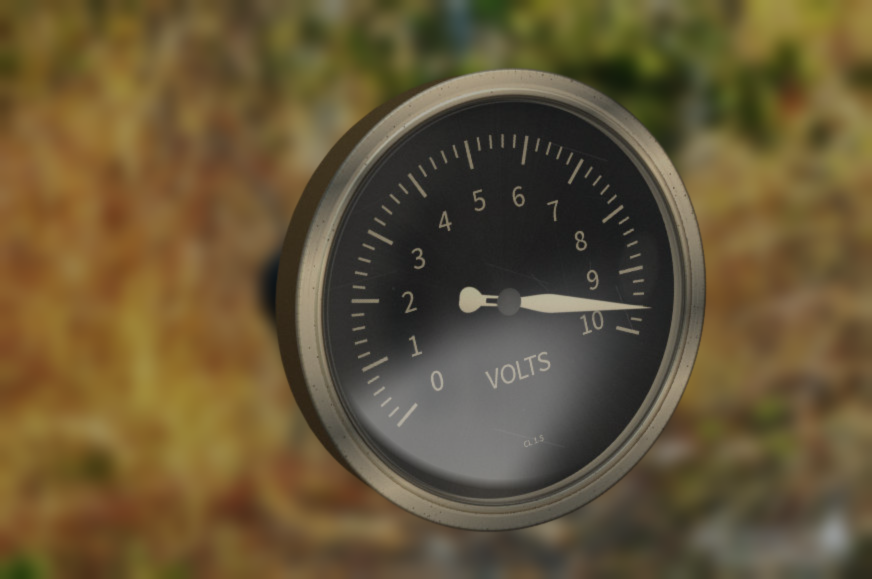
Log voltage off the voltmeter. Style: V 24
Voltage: V 9.6
